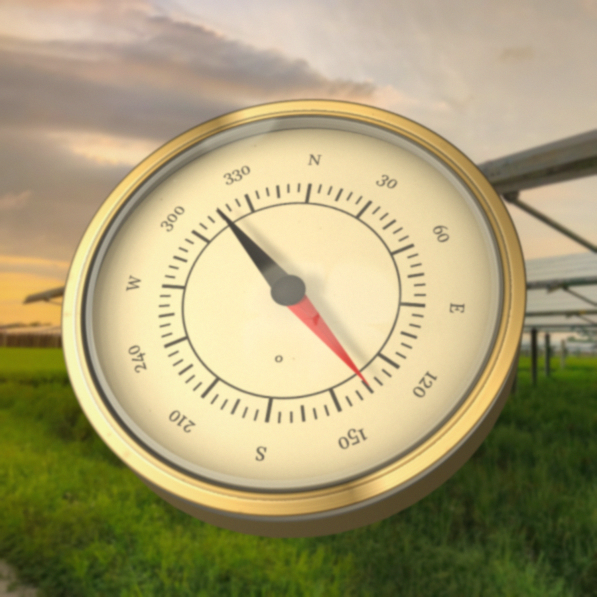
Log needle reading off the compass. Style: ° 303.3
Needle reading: ° 135
